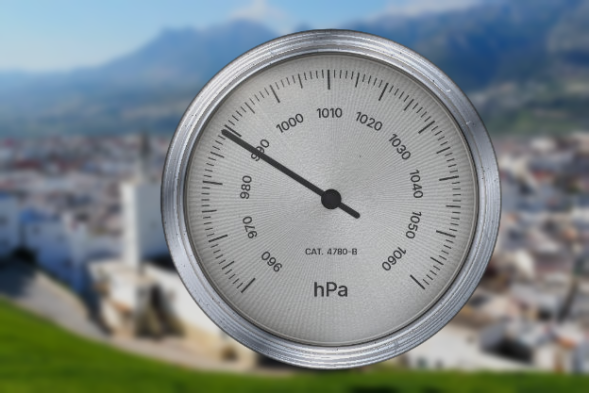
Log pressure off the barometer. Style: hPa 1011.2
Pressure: hPa 989
